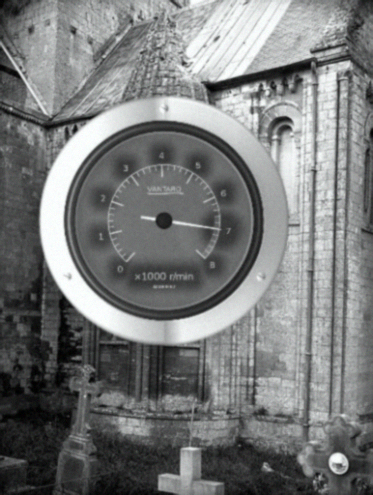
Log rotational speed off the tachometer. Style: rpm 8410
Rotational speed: rpm 7000
